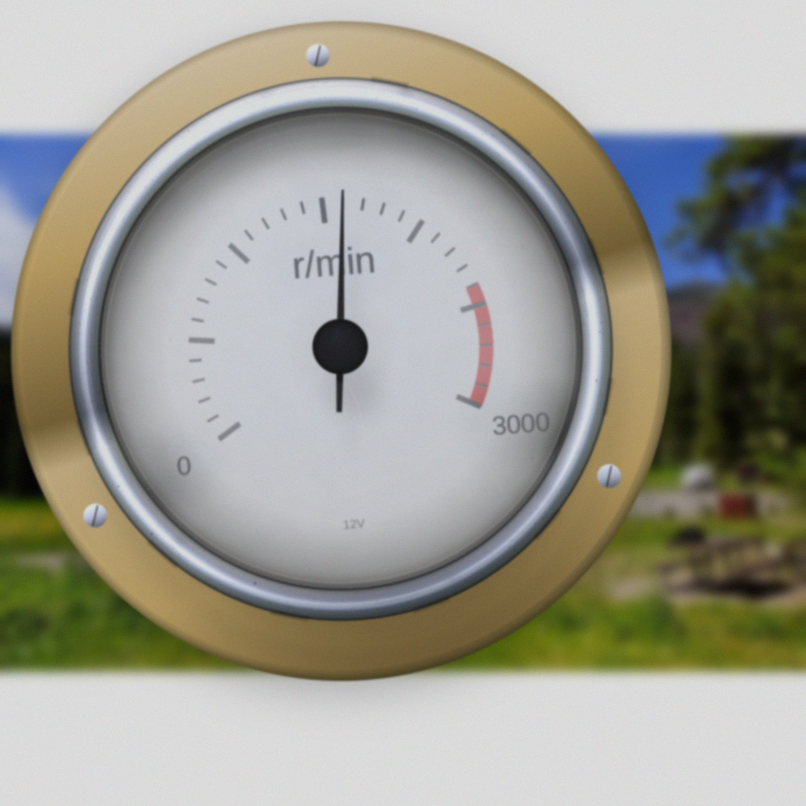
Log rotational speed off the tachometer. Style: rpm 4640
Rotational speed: rpm 1600
